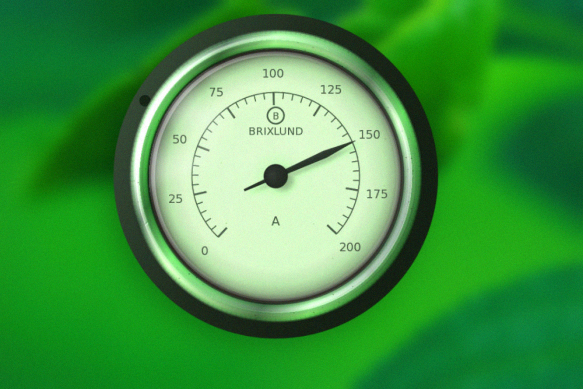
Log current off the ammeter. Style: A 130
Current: A 150
